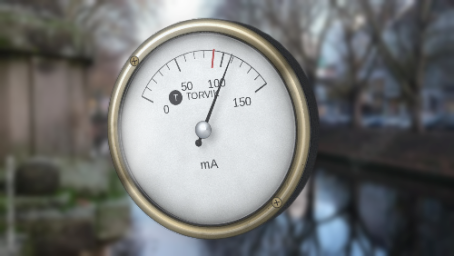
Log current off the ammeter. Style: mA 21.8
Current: mA 110
